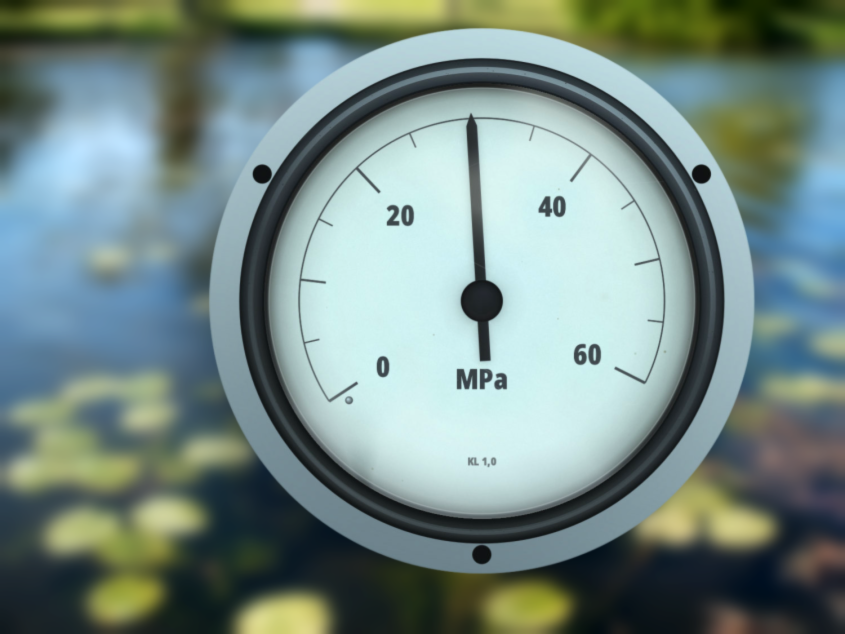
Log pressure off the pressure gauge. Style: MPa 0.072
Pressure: MPa 30
